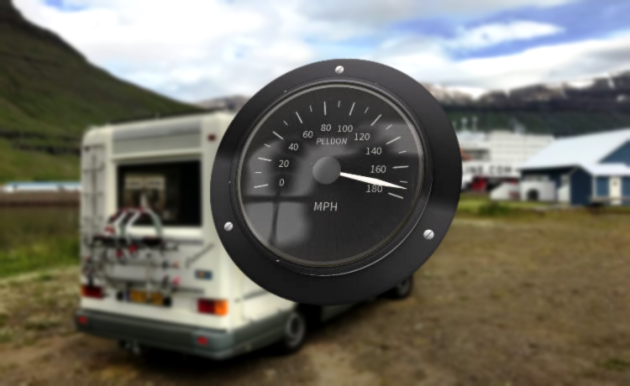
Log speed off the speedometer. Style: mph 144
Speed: mph 175
